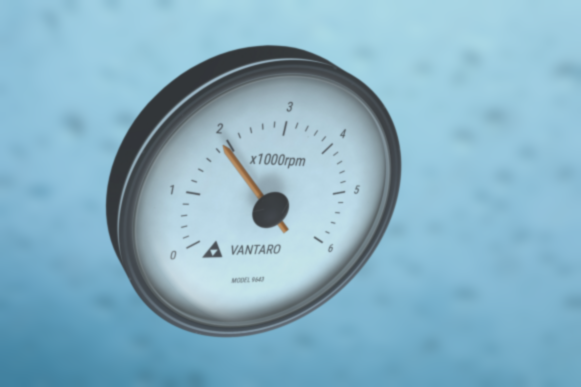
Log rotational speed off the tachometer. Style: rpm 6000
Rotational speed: rpm 1900
